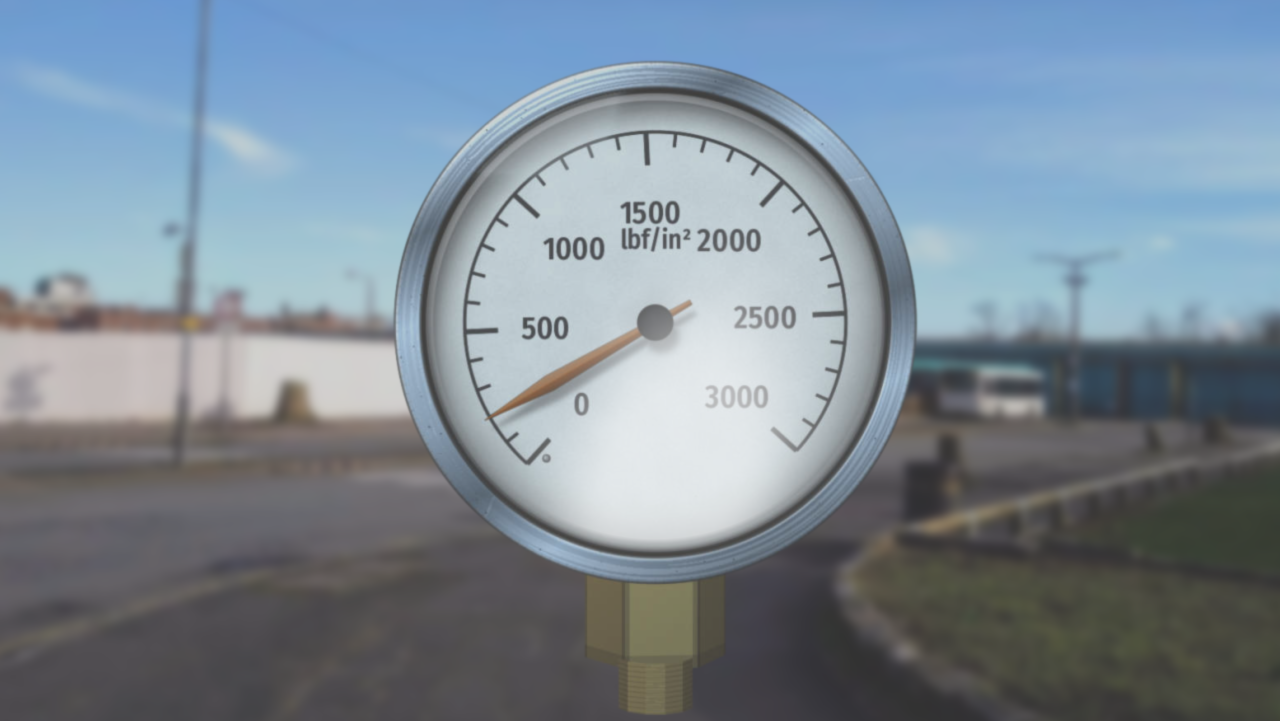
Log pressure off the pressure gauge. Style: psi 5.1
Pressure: psi 200
